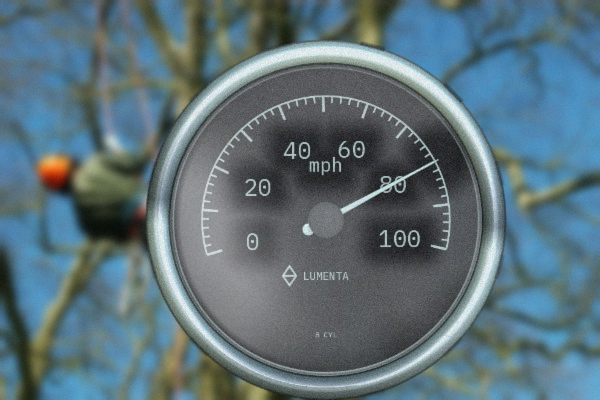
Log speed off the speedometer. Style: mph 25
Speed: mph 80
